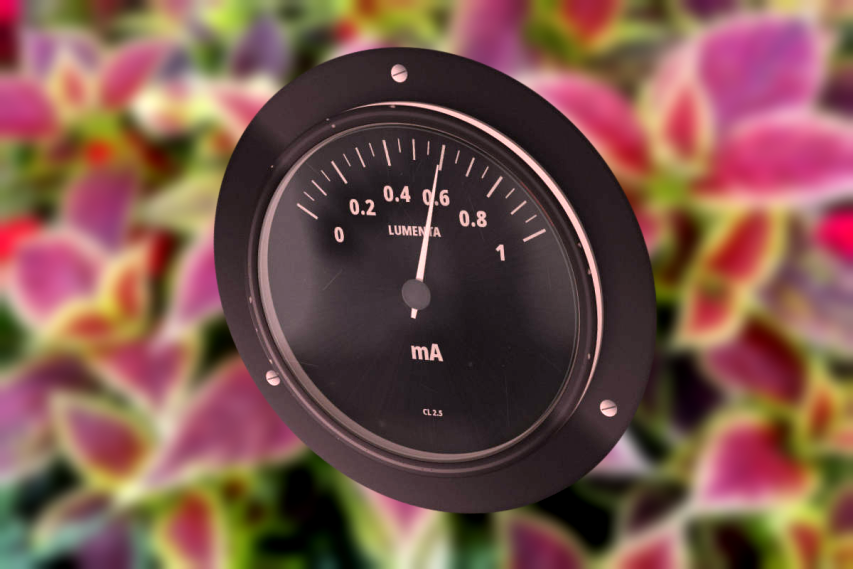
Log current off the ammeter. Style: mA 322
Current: mA 0.6
